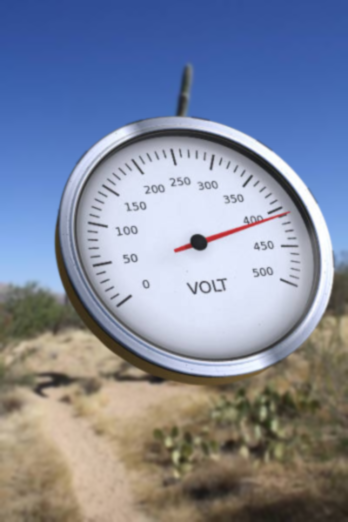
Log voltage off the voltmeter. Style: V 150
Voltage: V 410
